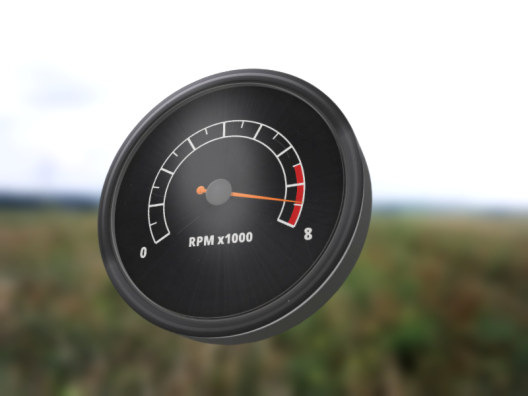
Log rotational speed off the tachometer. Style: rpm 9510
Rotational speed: rpm 7500
